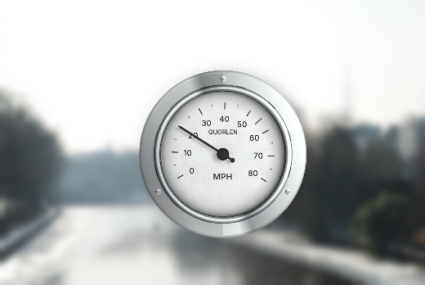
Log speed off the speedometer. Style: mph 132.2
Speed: mph 20
